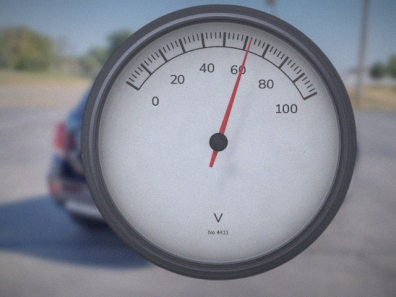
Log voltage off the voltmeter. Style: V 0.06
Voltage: V 62
